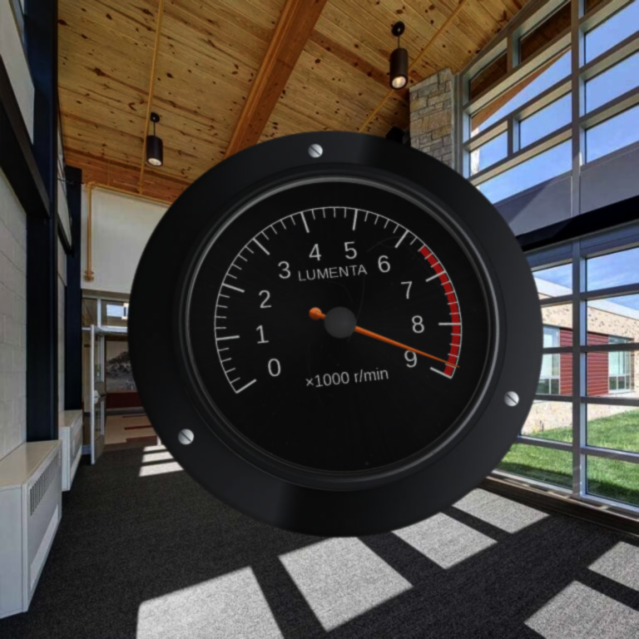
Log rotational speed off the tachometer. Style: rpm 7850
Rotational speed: rpm 8800
